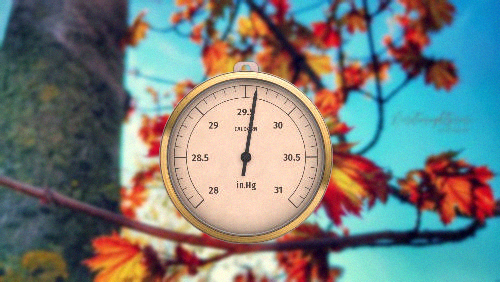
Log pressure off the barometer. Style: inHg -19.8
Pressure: inHg 29.6
